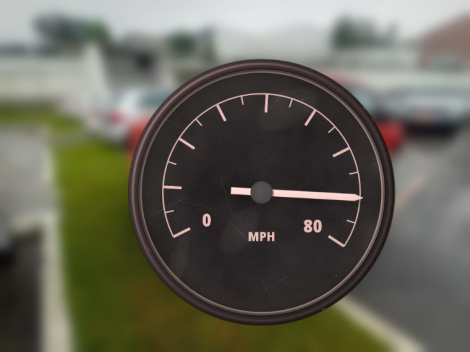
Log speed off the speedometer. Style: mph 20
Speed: mph 70
